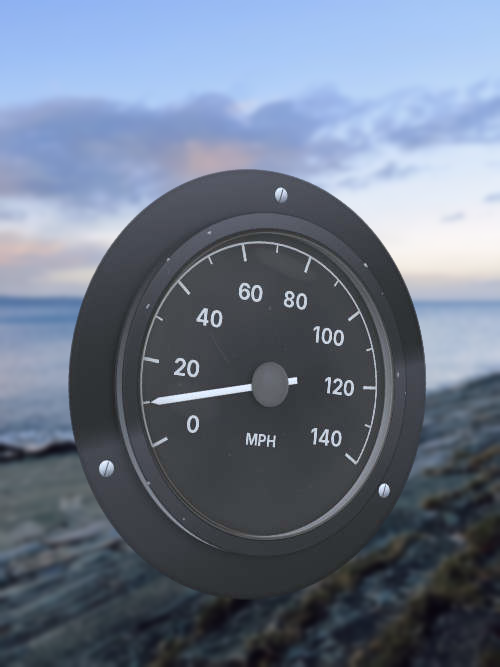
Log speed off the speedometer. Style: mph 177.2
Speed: mph 10
